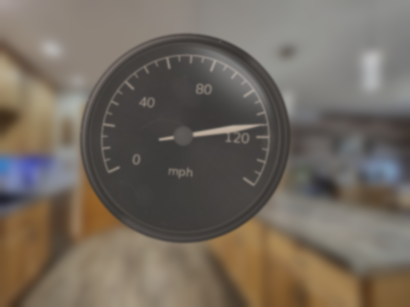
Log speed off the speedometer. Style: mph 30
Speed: mph 115
